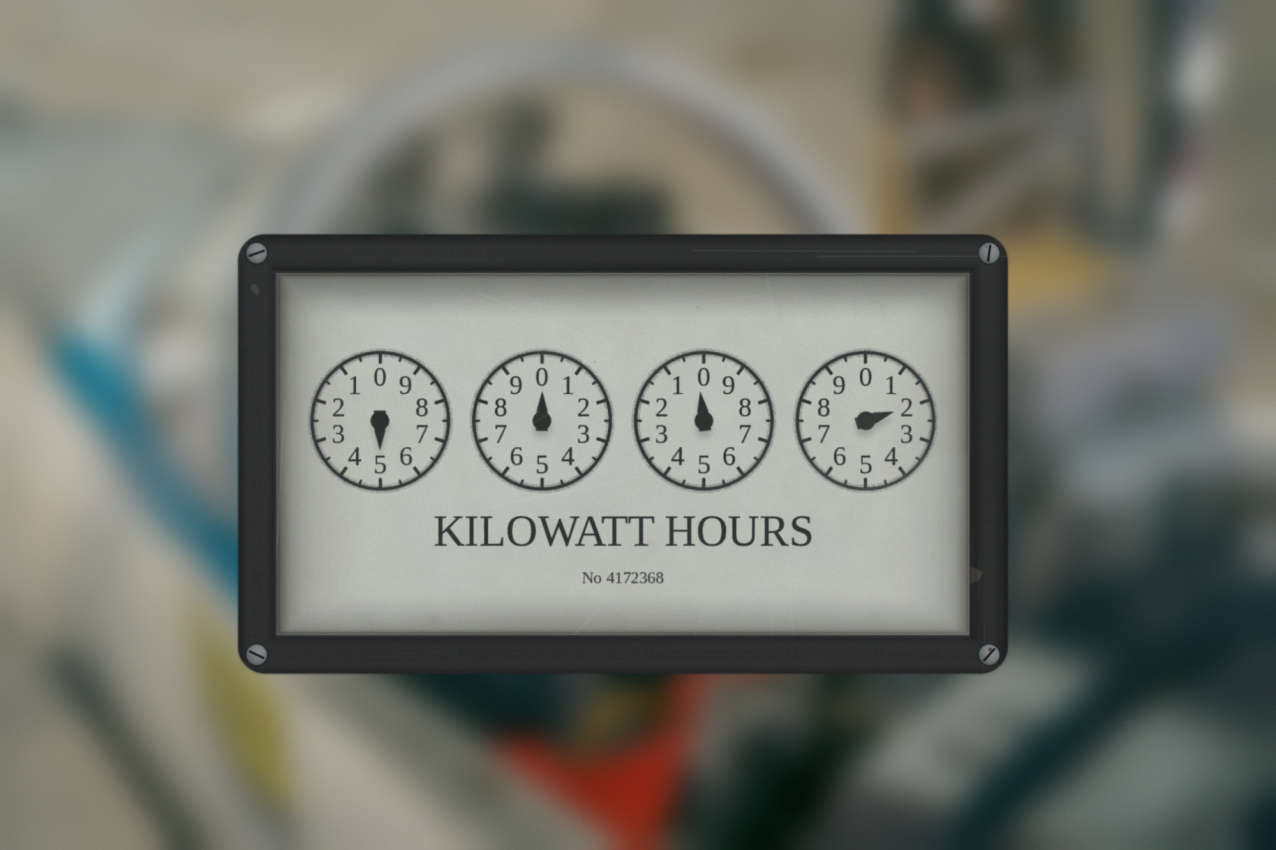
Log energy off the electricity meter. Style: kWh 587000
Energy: kWh 5002
